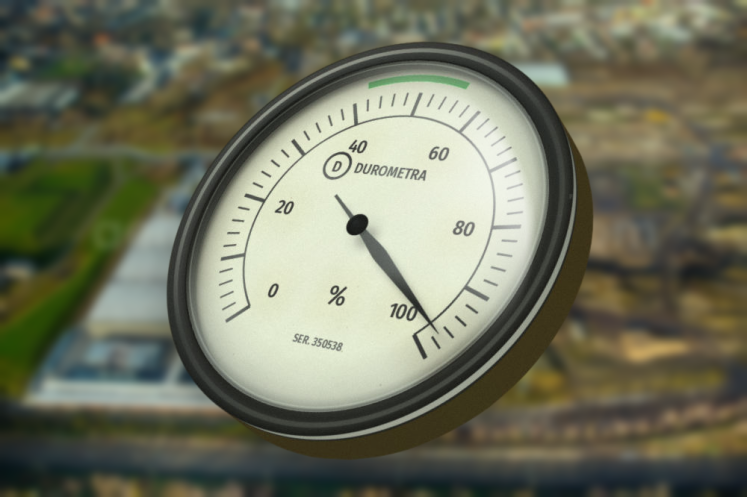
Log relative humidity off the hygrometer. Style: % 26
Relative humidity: % 97
